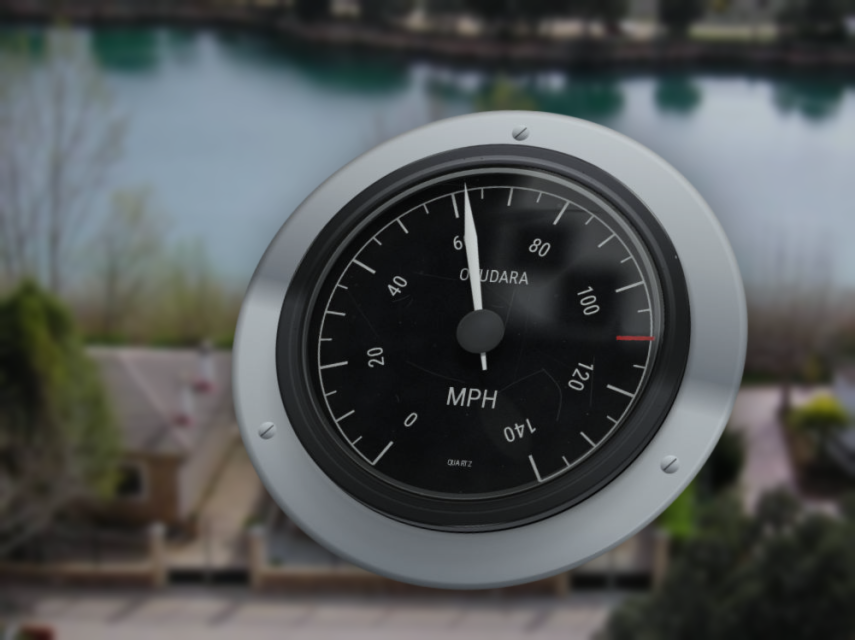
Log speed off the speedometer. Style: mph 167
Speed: mph 62.5
